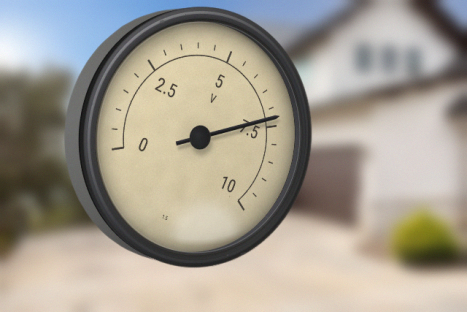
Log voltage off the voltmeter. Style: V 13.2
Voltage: V 7.25
